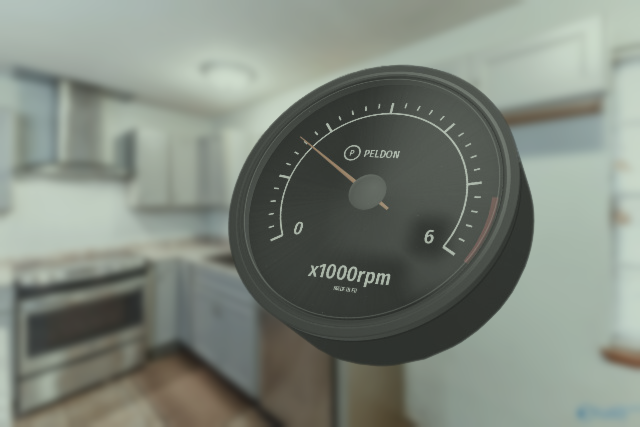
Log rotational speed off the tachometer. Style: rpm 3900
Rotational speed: rpm 1600
